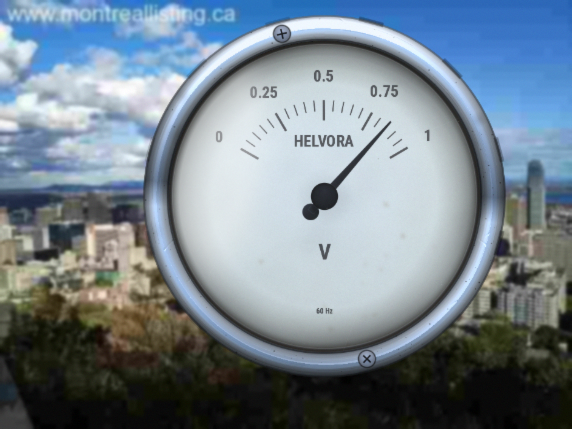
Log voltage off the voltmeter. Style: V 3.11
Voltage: V 0.85
